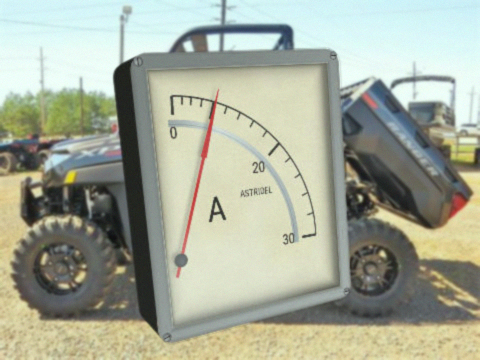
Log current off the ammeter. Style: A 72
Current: A 10
